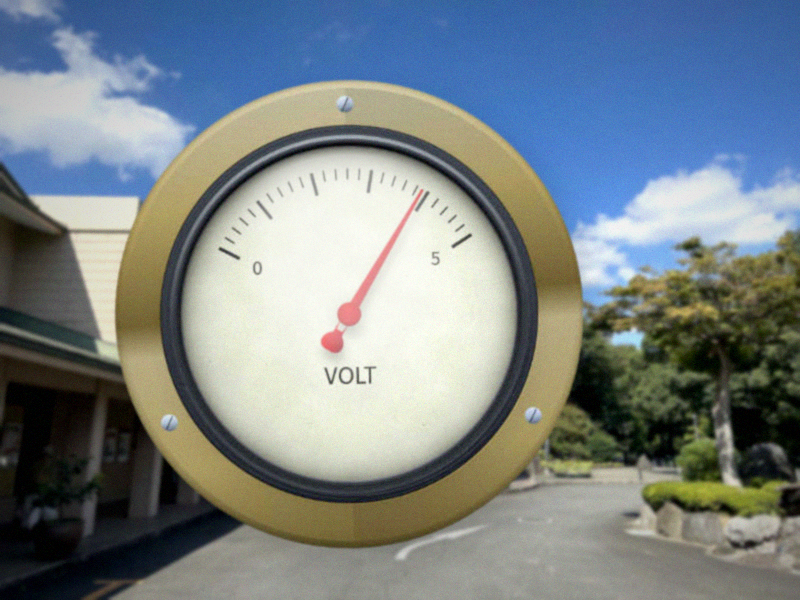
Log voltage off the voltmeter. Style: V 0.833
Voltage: V 3.9
